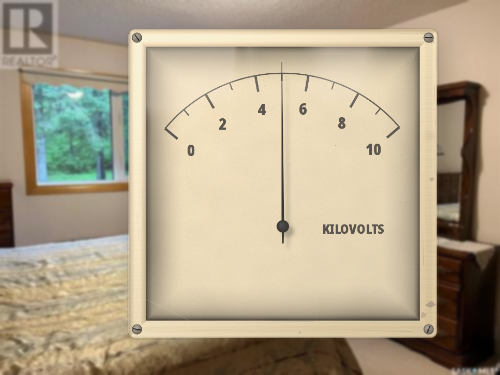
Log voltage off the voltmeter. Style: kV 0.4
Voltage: kV 5
